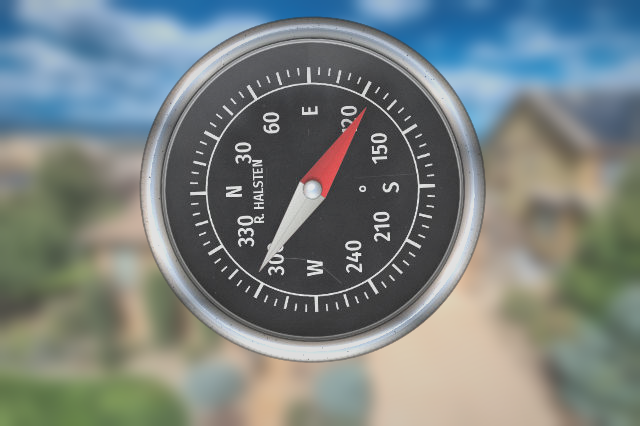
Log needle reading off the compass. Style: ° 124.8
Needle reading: ° 125
